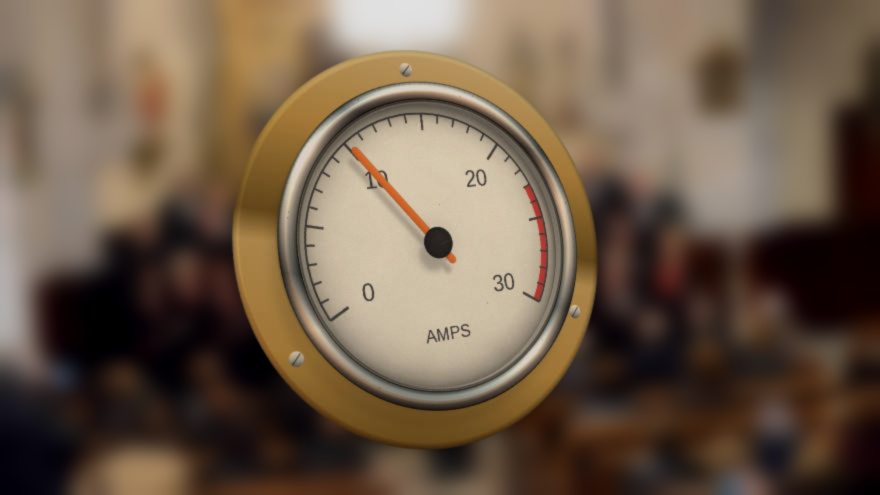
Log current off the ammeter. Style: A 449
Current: A 10
